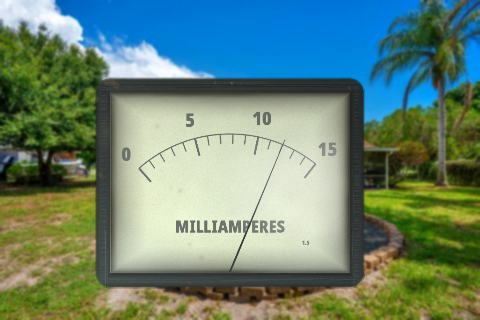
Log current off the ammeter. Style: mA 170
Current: mA 12
